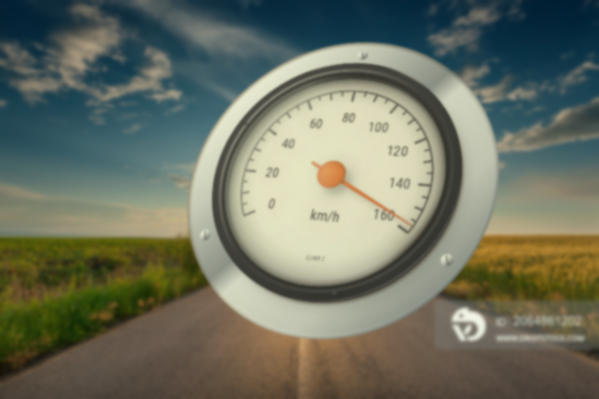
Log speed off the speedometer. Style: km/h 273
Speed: km/h 157.5
